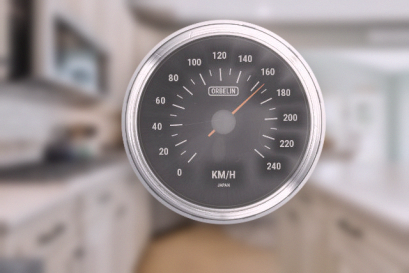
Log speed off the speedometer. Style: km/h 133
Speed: km/h 165
